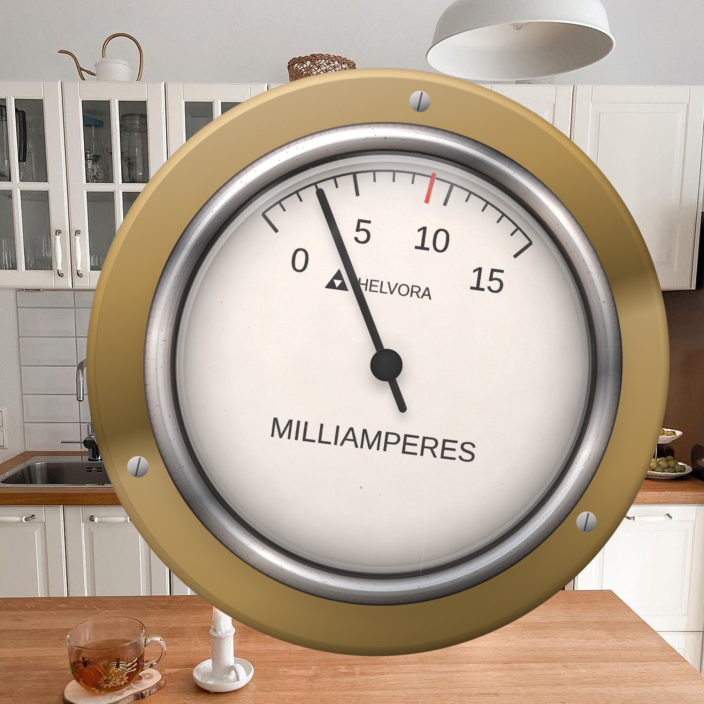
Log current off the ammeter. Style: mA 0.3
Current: mA 3
